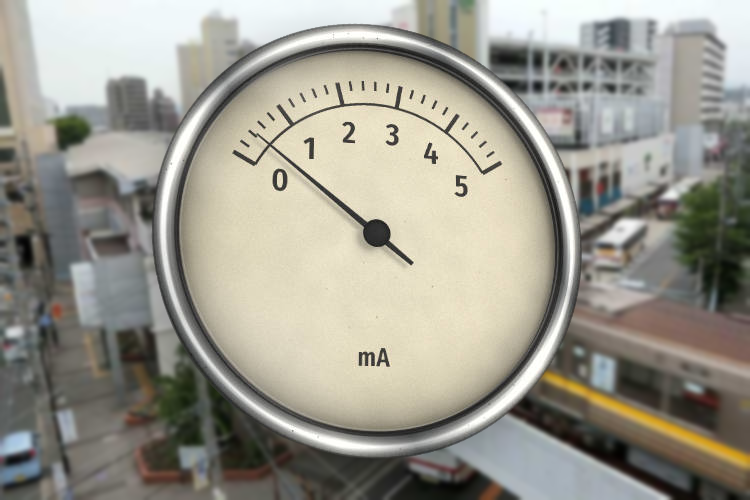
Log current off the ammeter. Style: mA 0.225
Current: mA 0.4
